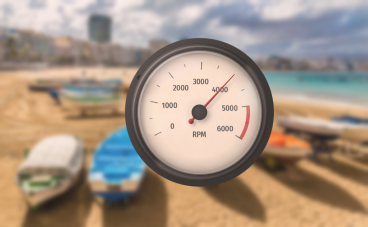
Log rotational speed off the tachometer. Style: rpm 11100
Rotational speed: rpm 4000
